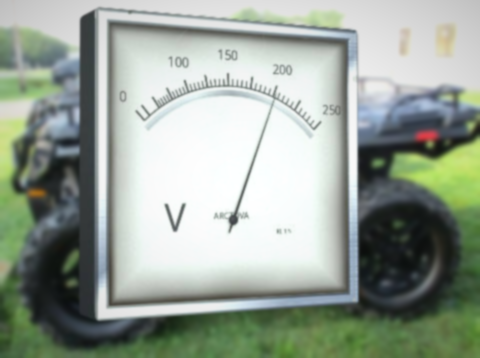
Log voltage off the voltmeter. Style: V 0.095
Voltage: V 200
